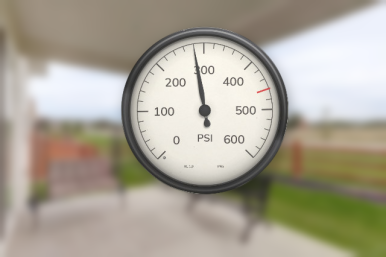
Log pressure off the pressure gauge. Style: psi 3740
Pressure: psi 280
